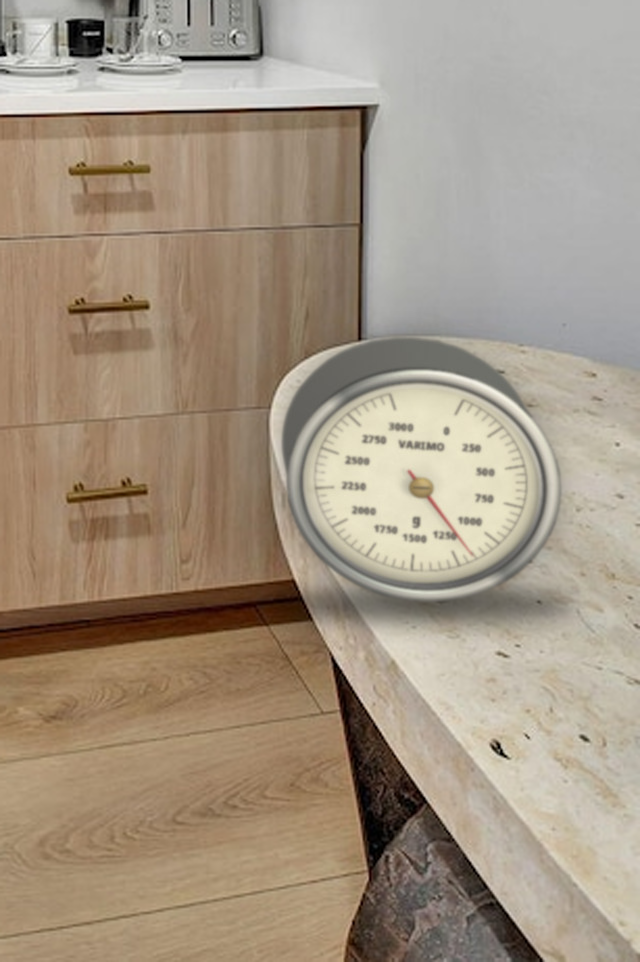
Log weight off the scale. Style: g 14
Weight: g 1150
